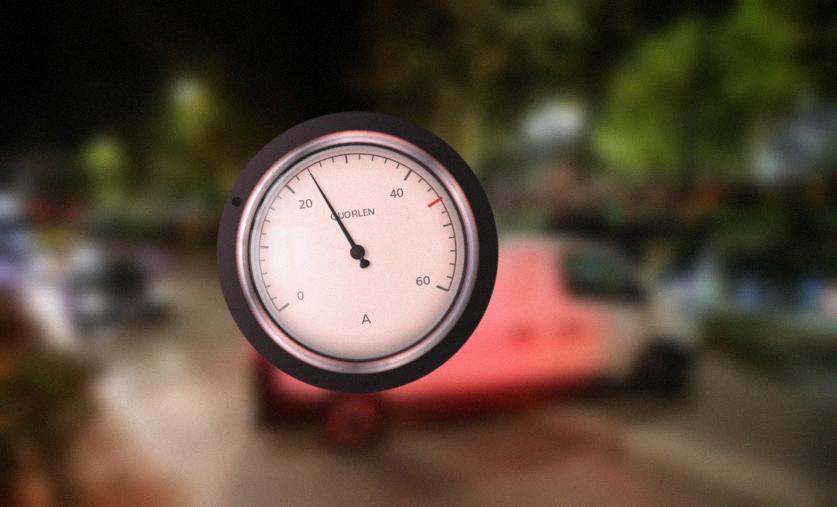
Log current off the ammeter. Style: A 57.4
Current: A 24
